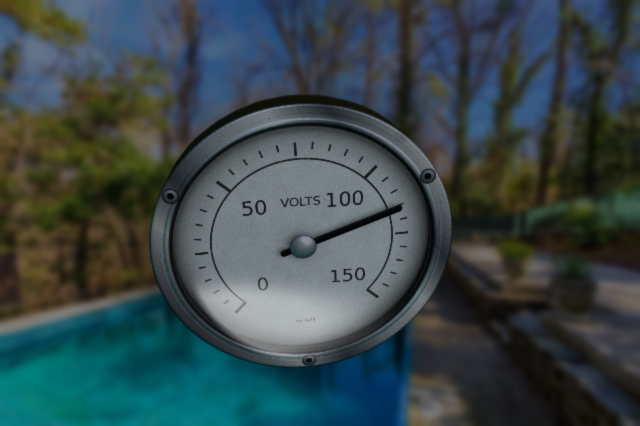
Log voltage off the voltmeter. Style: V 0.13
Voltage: V 115
